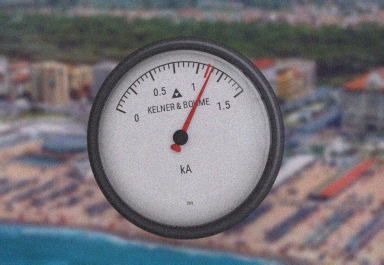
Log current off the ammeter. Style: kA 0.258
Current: kA 1.15
